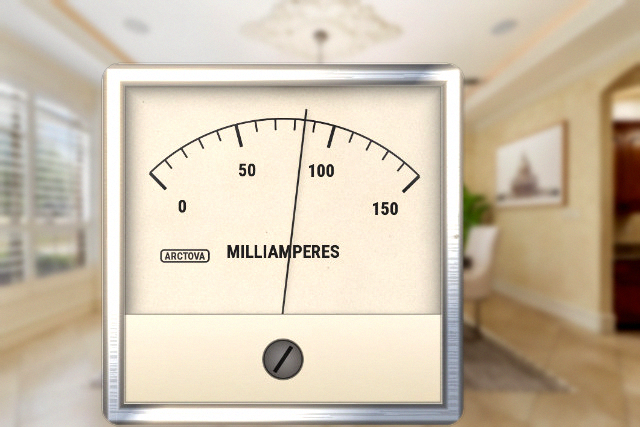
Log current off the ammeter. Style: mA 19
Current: mA 85
